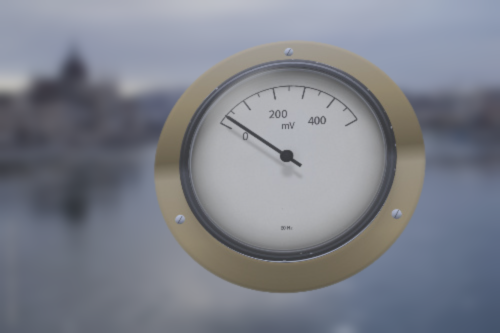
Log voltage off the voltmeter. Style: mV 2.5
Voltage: mV 25
